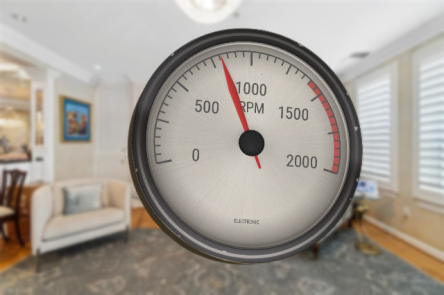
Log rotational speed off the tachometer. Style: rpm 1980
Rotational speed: rpm 800
